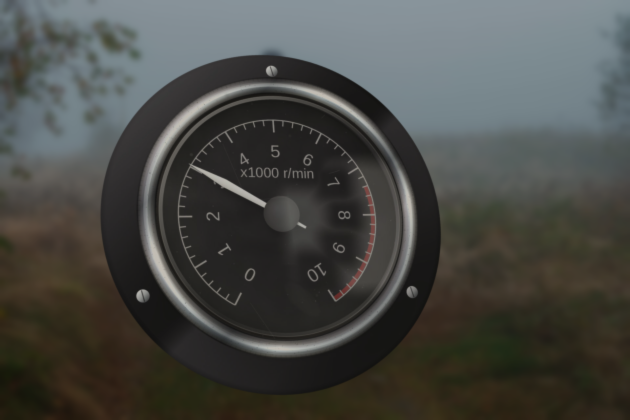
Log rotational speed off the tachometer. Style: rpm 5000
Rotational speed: rpm 3000
